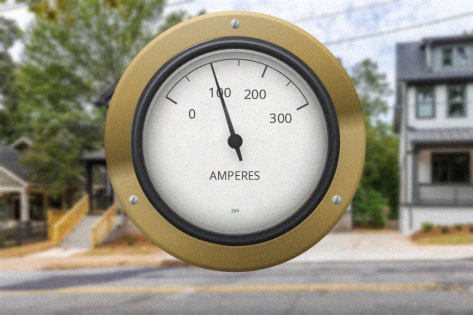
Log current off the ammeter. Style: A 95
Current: A 100
